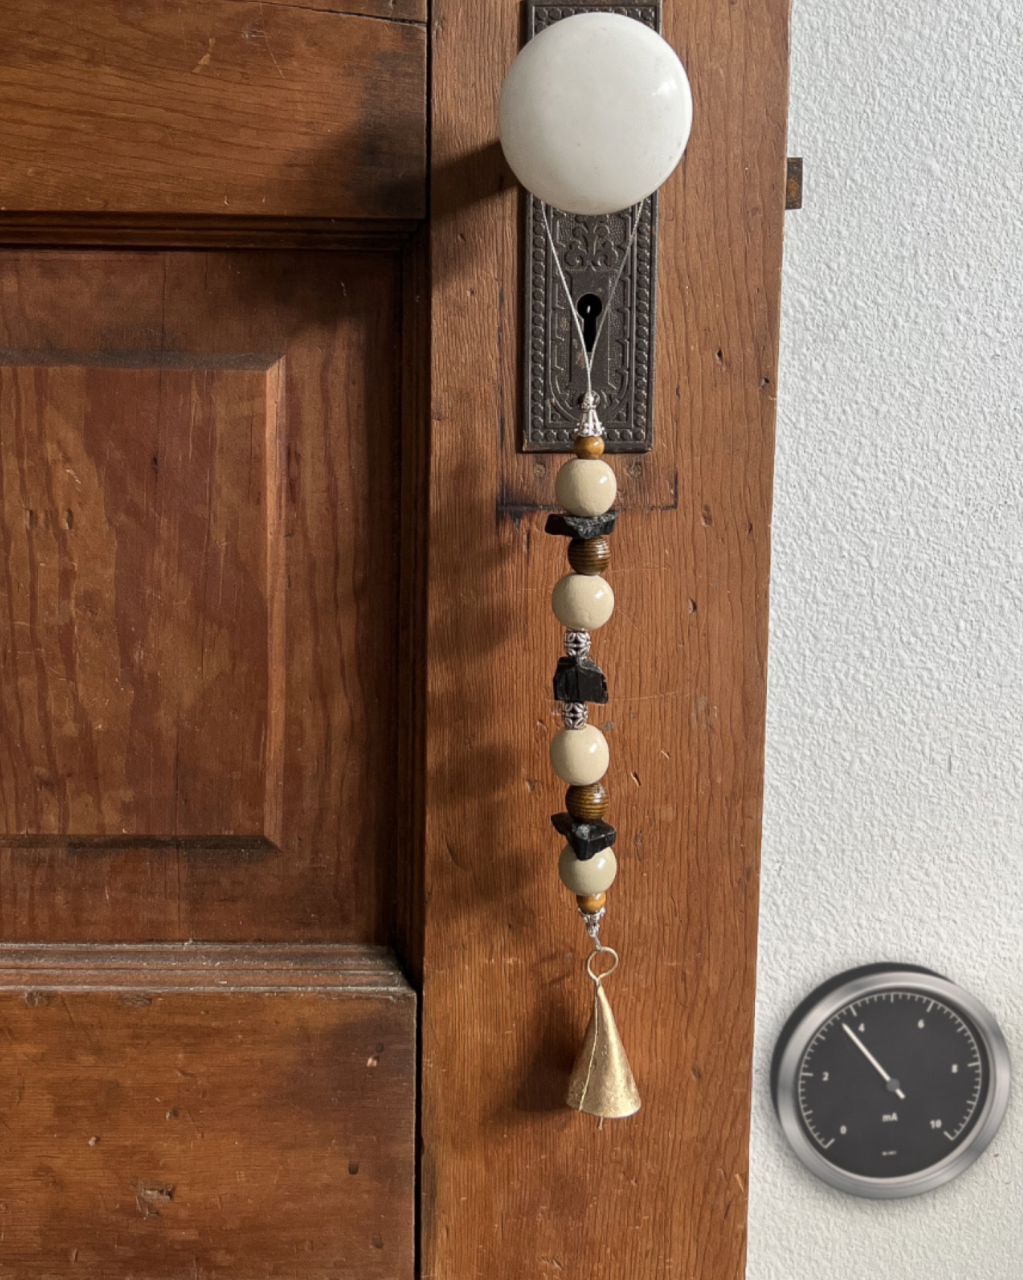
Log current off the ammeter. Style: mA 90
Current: mA 3.6
